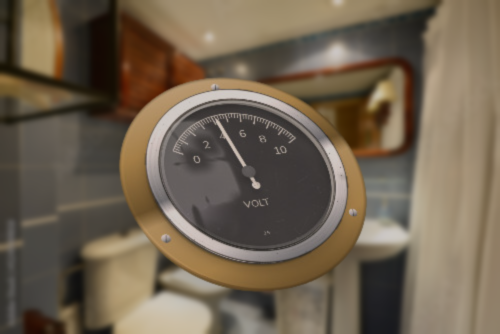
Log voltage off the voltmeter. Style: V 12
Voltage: V 4
